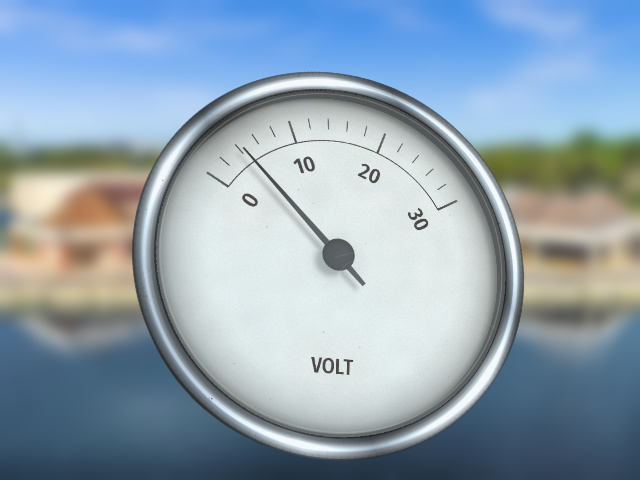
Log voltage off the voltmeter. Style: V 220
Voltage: V 4
